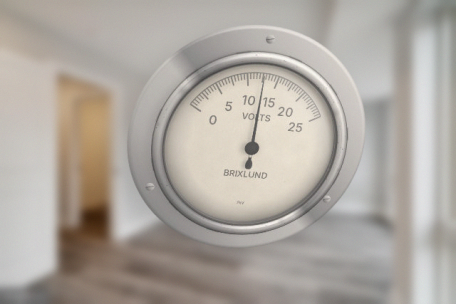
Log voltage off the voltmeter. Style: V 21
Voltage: V 12.5
